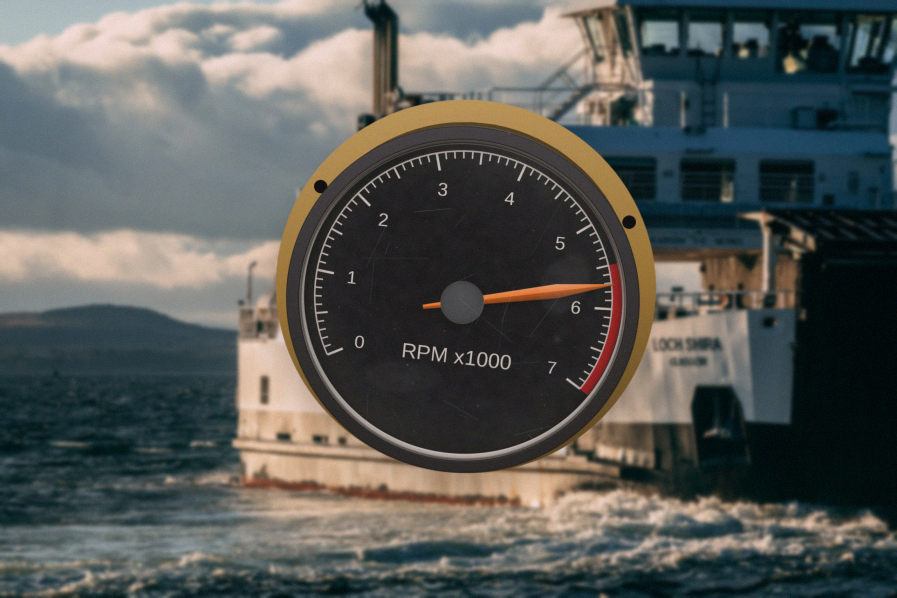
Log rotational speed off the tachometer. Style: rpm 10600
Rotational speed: rpm 5700
